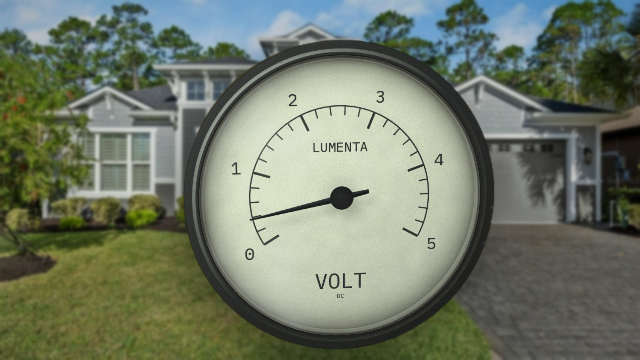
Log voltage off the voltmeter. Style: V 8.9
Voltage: V 0.4
